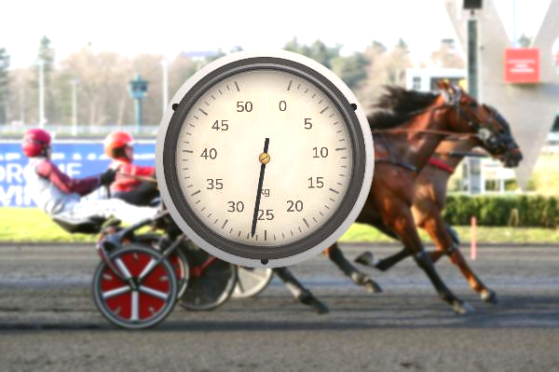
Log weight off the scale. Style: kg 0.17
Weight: kg 26.5
